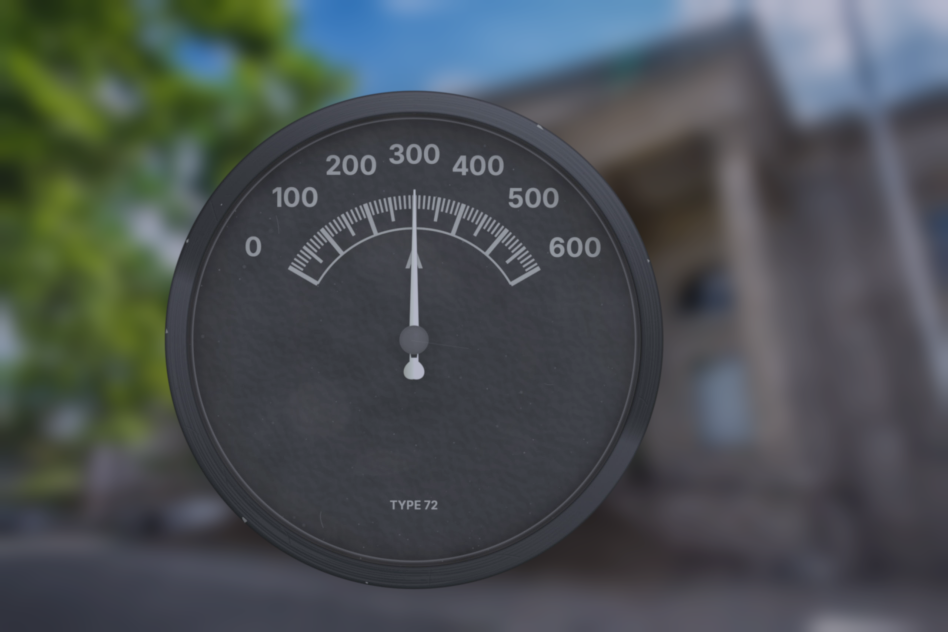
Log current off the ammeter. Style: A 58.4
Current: A 300
